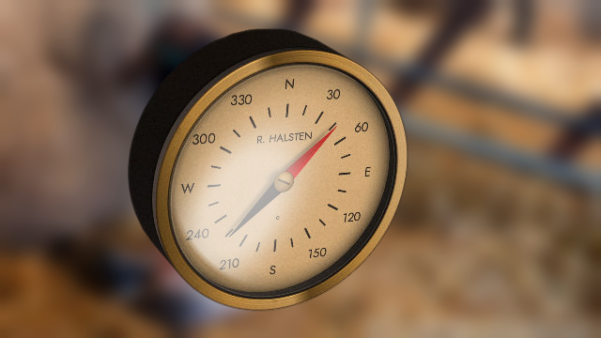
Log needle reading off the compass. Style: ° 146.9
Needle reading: ° 45
